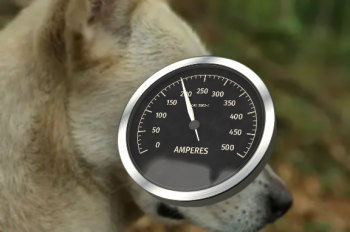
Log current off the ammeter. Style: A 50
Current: A 200
